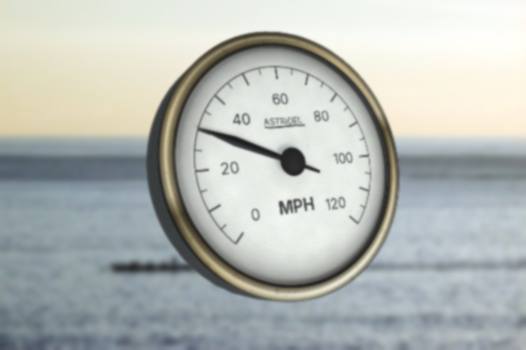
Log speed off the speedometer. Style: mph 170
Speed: mph 30
